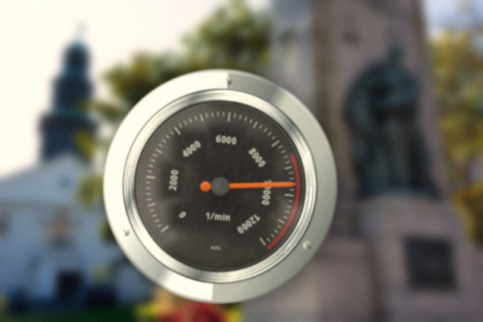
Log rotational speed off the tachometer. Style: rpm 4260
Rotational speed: rpm 9600
